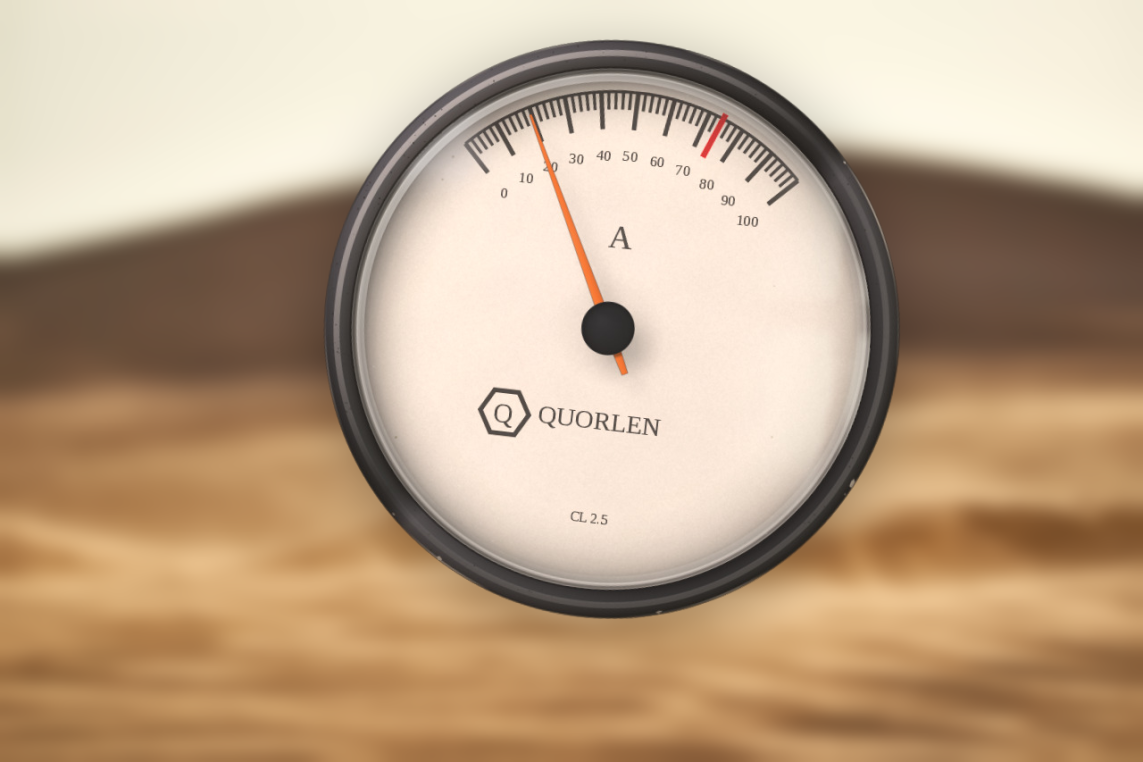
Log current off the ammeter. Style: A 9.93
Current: A 20
